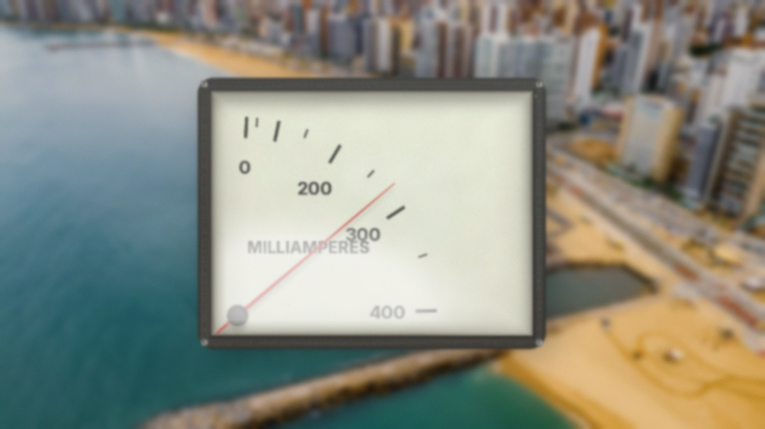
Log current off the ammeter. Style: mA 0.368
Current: mA 275
